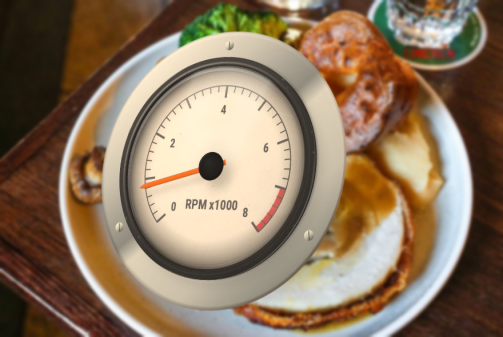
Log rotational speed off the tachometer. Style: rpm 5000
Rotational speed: rpm 800
